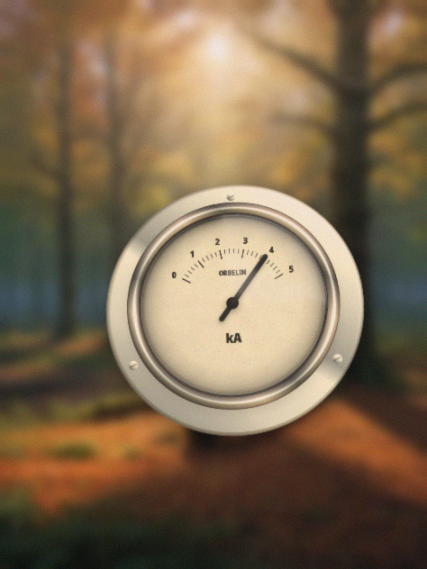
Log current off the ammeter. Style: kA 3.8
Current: kA 4
